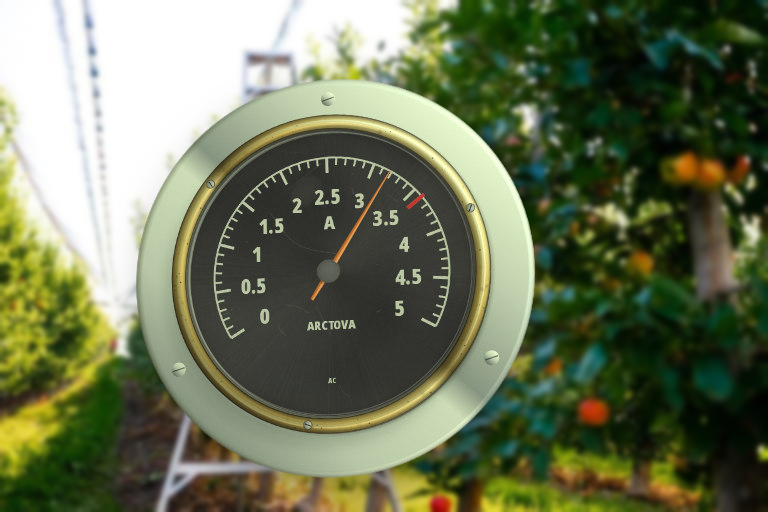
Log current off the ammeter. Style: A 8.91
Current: A 3.2
